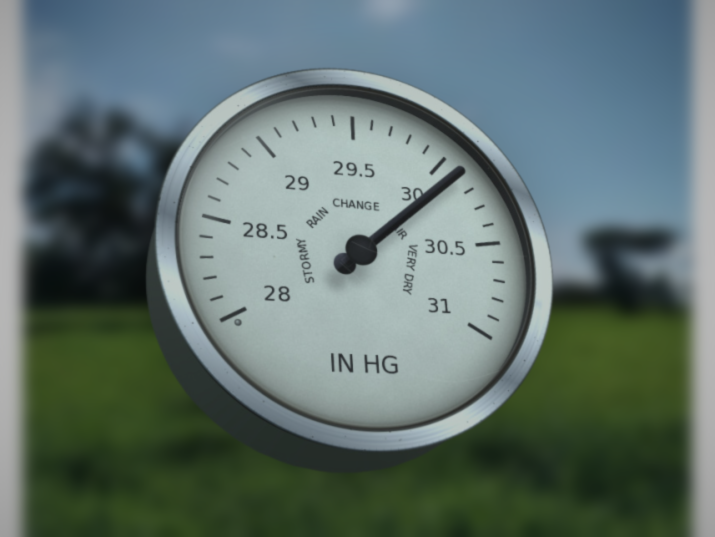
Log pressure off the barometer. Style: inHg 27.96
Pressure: inHg 30.1
